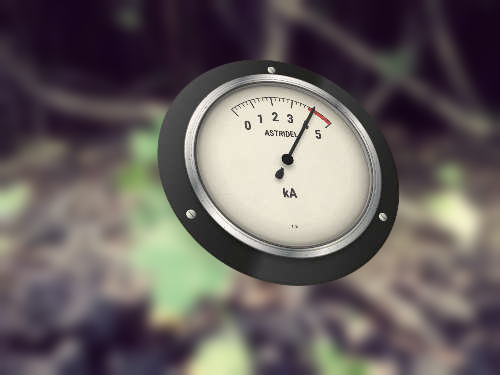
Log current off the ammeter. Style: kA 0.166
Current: kA 4
